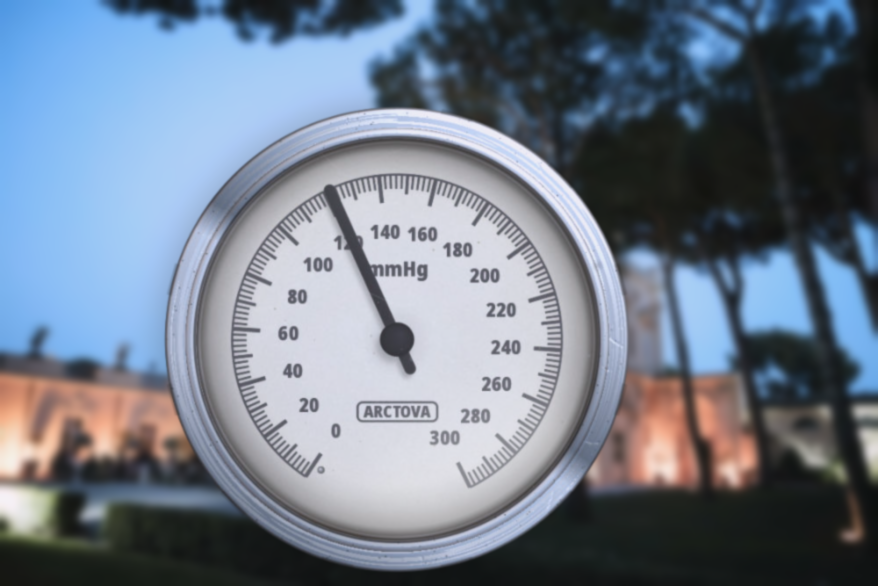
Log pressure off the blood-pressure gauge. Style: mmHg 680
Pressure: mmHg 122
